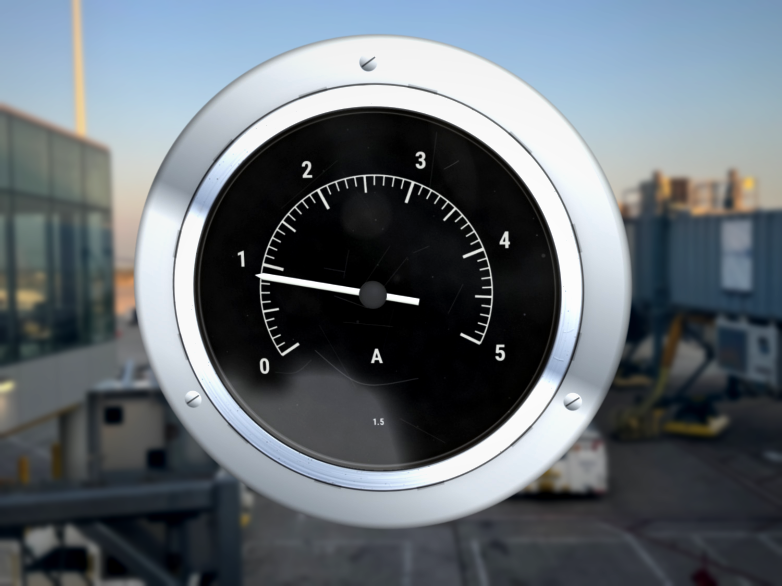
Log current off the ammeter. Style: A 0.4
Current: A 0.9
